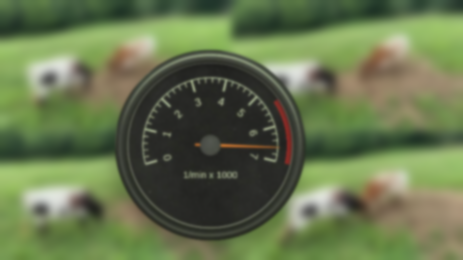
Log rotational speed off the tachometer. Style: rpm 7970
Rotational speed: rpm 6600
